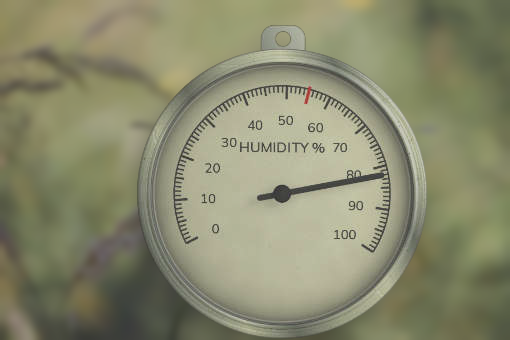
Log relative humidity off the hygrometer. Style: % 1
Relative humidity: % 82
